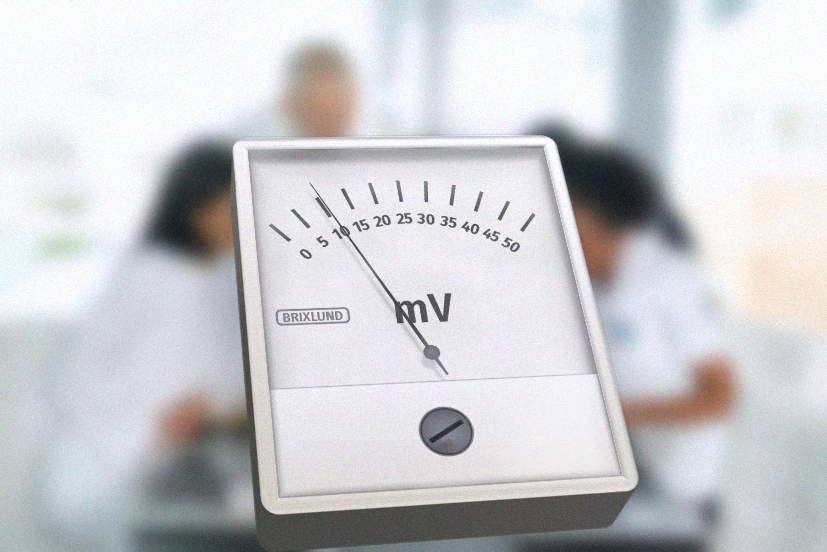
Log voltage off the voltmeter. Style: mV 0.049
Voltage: mV 10
